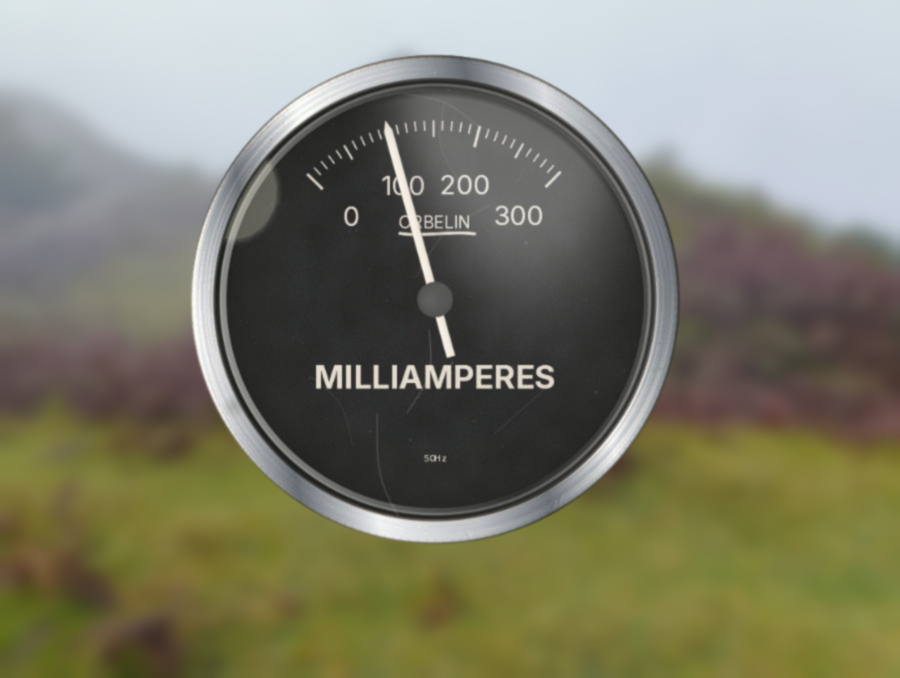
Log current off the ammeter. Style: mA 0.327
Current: mA 100
